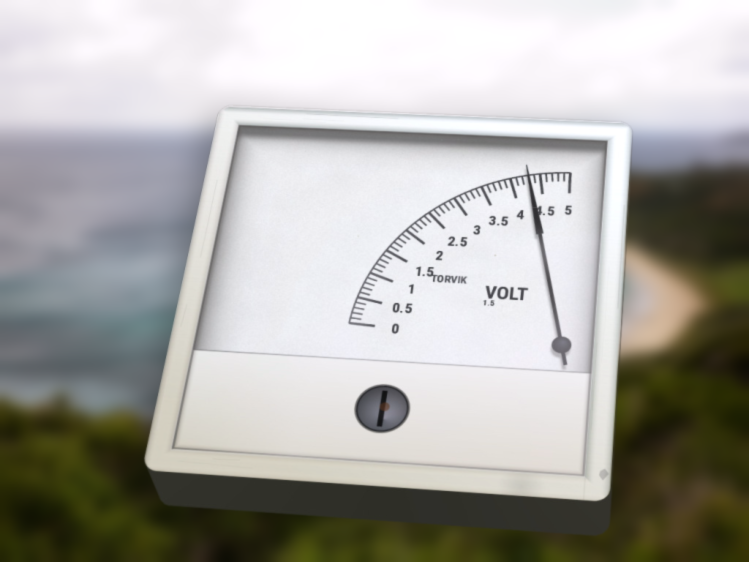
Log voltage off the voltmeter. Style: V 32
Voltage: V 4.3
